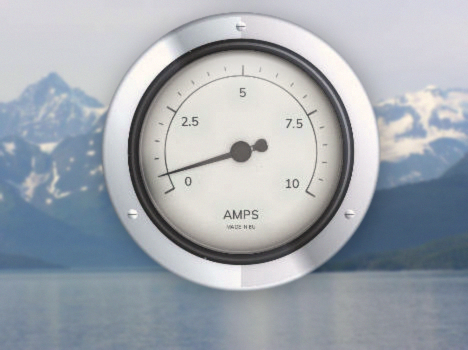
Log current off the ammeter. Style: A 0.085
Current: A 0.5
